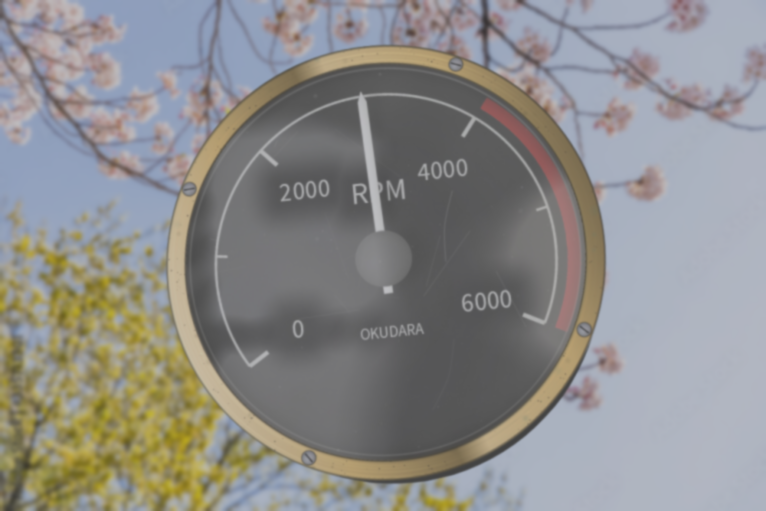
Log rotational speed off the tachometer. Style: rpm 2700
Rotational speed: rpm 3000
